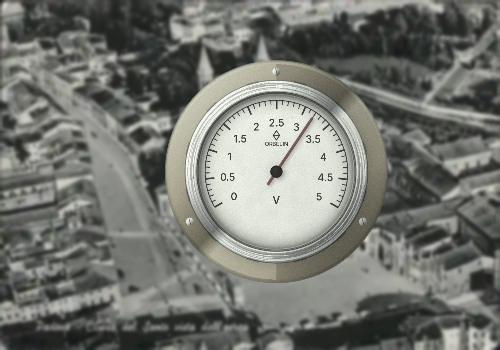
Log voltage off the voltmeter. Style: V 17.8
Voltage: V 3.2
